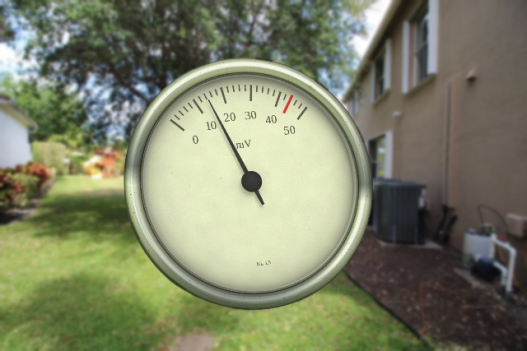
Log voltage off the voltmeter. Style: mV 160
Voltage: mV 14
